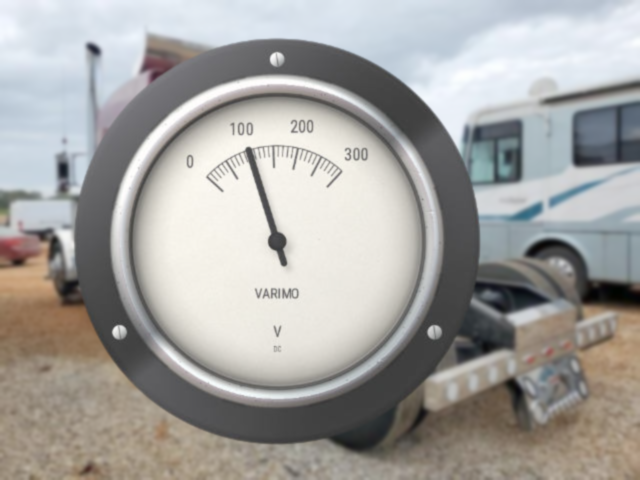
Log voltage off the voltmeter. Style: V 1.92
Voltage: V 100
